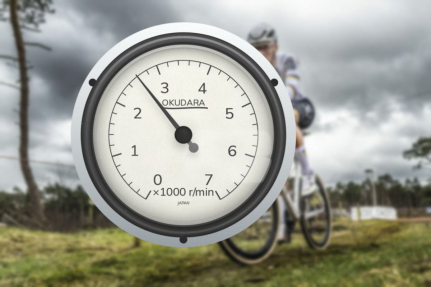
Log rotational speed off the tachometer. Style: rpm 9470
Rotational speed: rpm 2600
